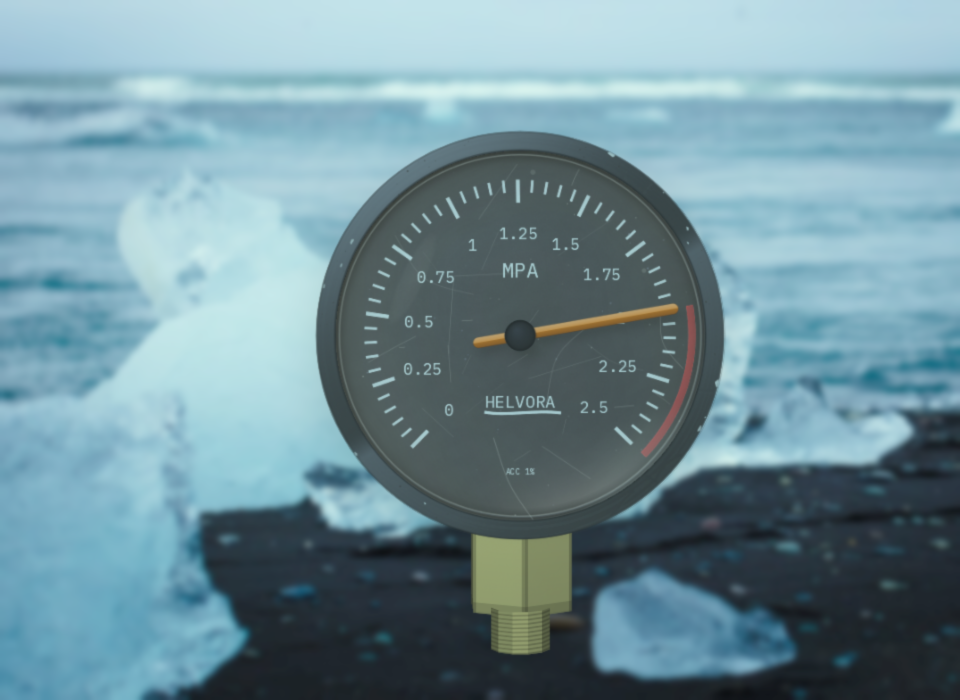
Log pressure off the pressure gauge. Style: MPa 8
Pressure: MPa 2
